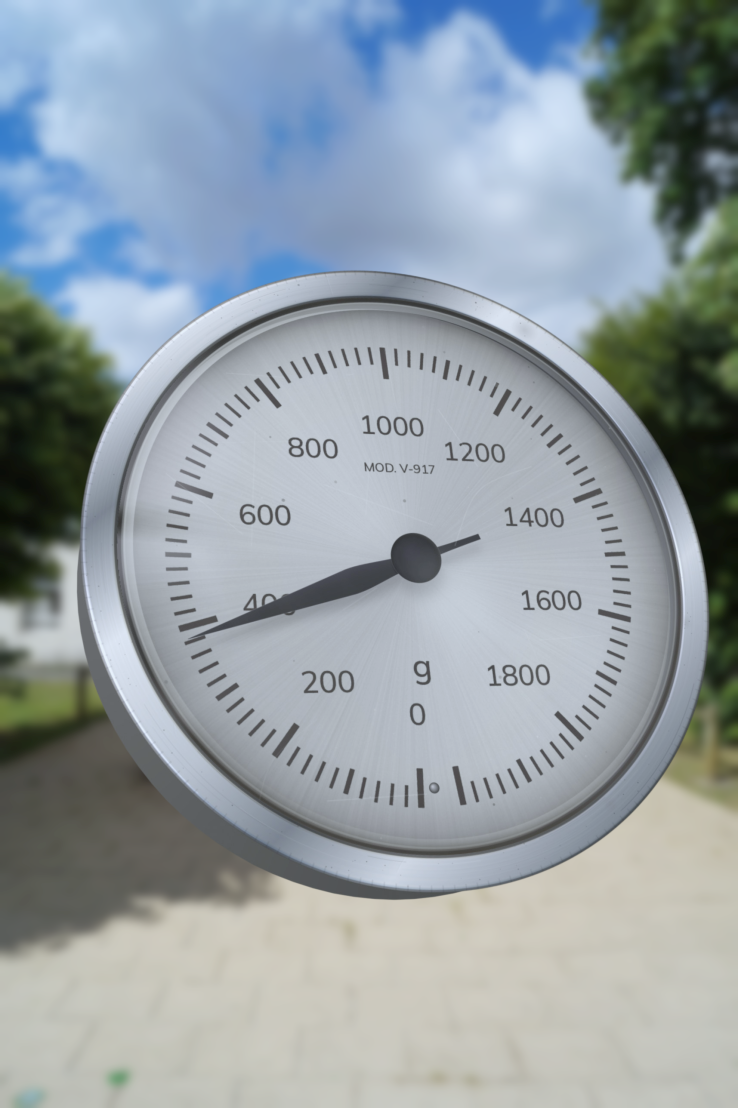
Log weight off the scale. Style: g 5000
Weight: g 380
